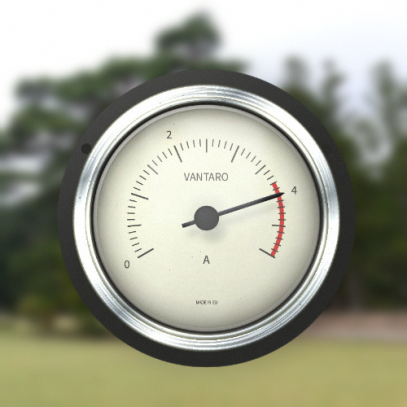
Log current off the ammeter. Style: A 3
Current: A 4
